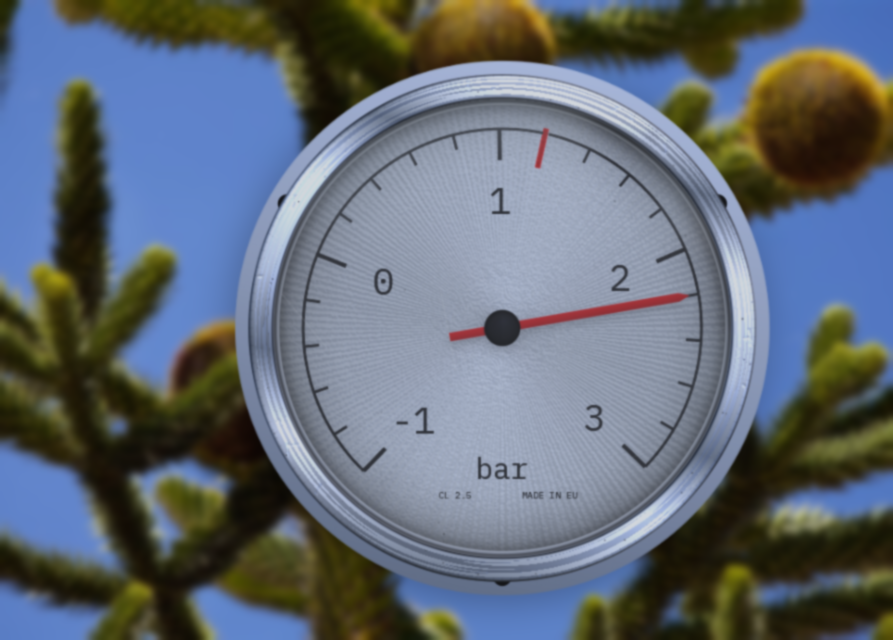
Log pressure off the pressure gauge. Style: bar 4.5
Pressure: bar 2.2
